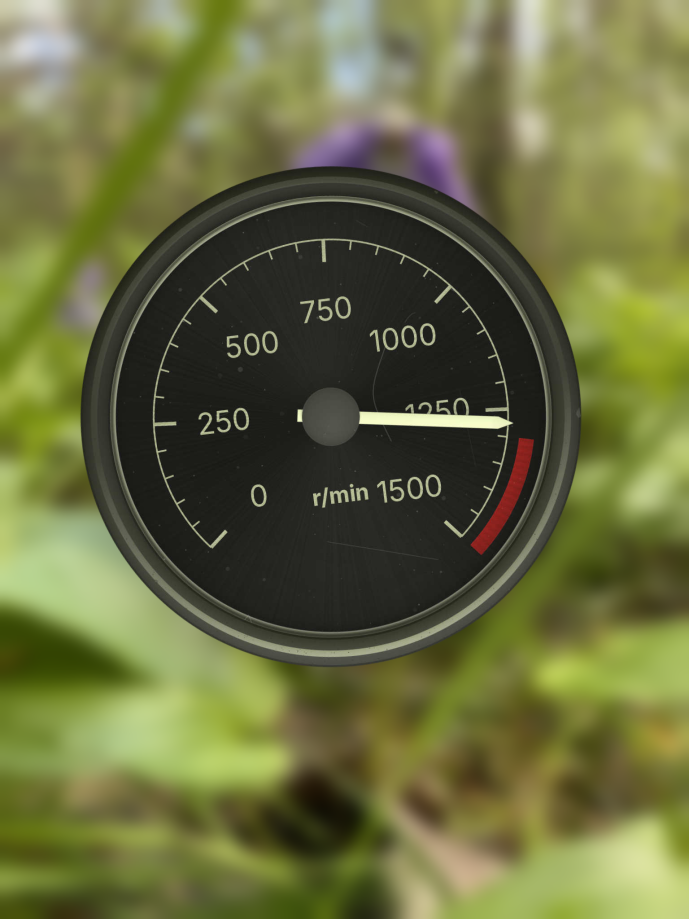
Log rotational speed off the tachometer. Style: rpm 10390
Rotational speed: rpm 1275
